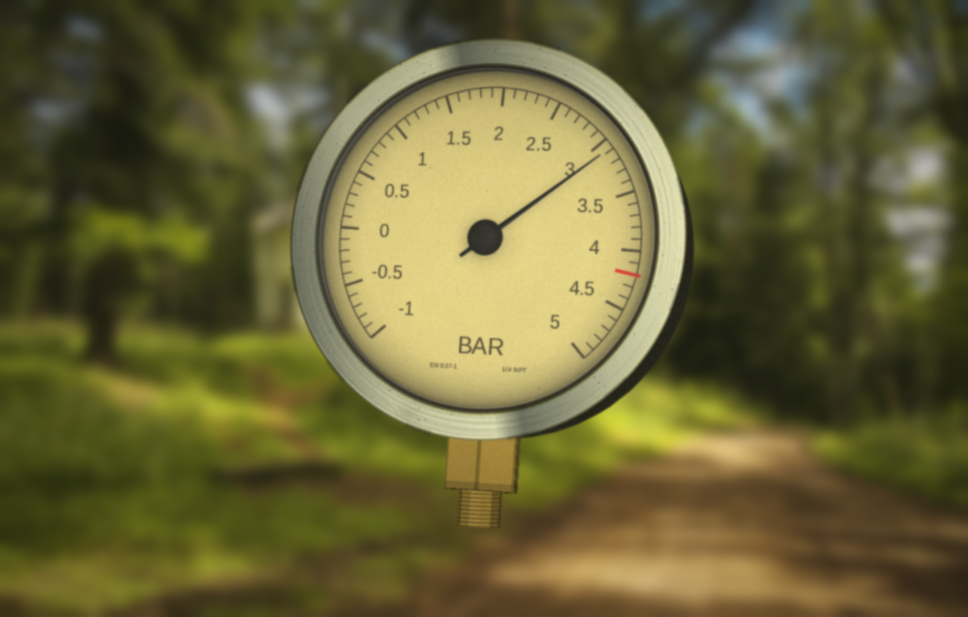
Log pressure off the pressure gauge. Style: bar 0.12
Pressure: bar 3.1
